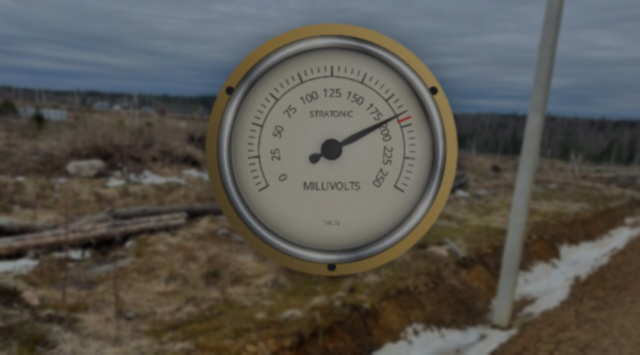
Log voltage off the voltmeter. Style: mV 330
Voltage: mV 190
